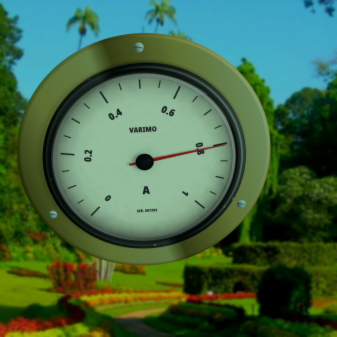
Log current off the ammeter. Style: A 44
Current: A 0.8
